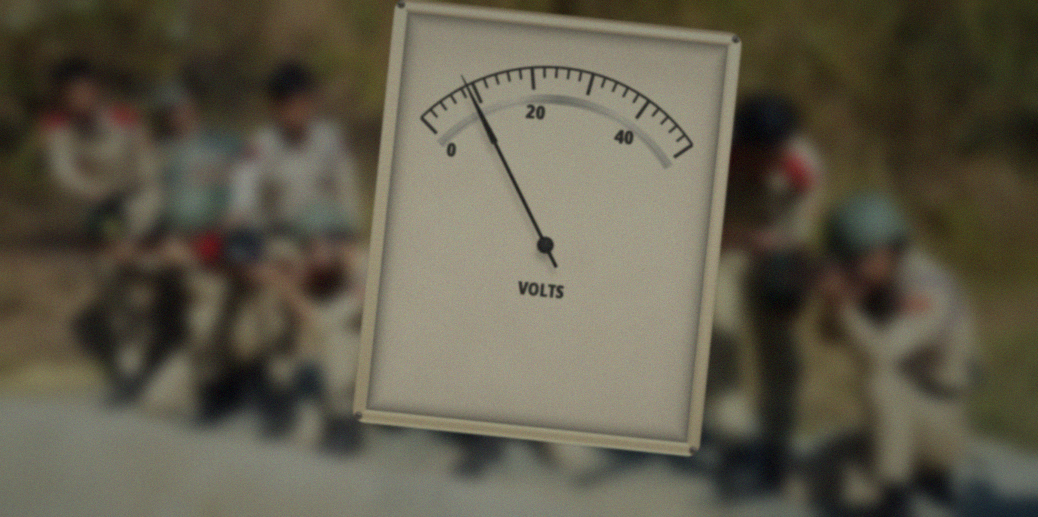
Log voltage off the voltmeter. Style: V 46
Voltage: V 9
